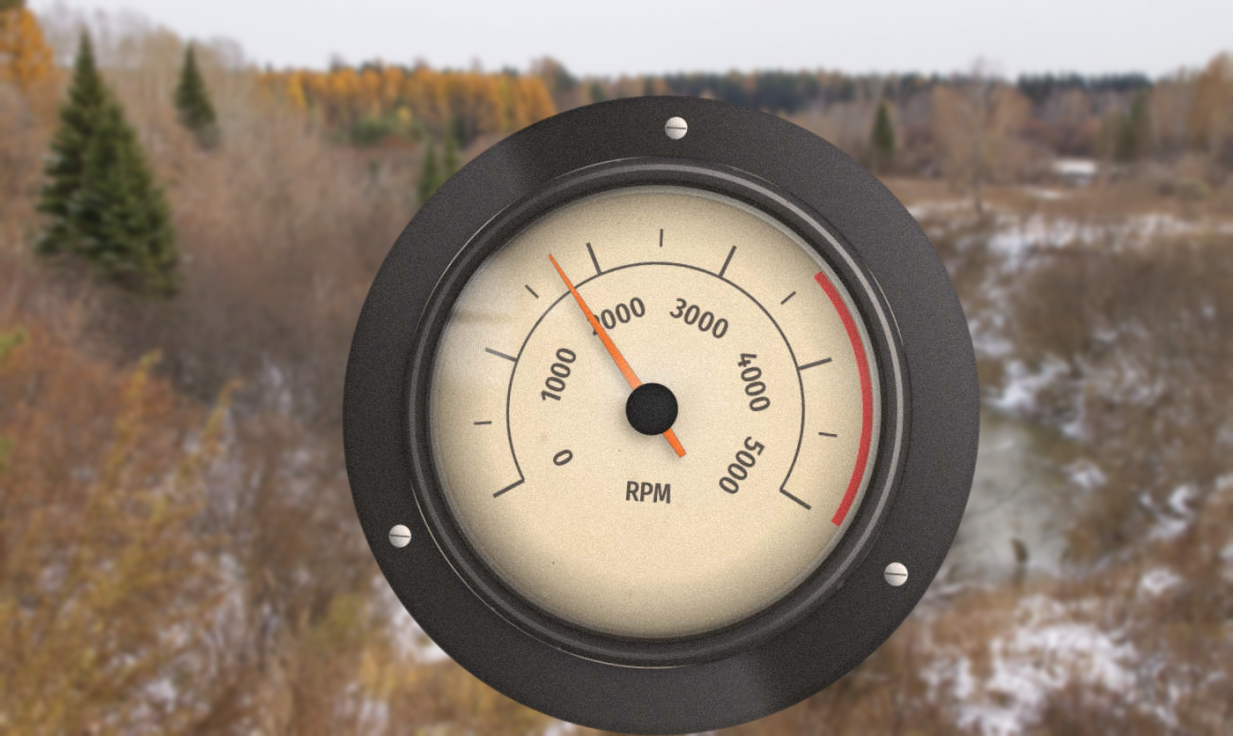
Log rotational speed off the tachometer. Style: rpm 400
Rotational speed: rpm 1750
